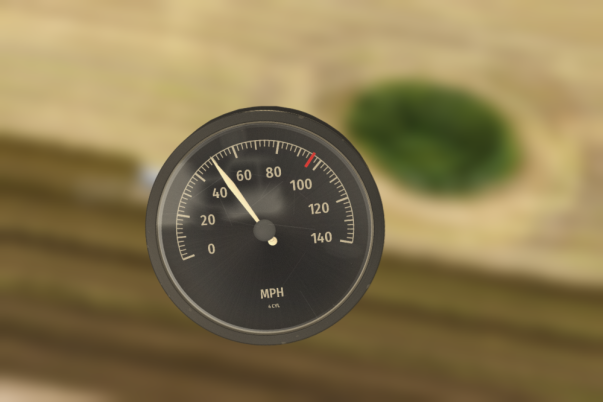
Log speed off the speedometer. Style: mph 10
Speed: mph 50
